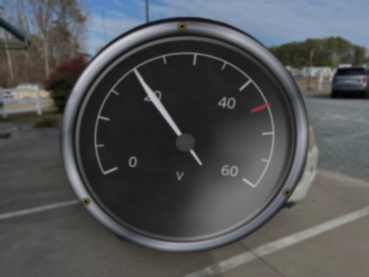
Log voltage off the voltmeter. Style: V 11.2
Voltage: V 20
